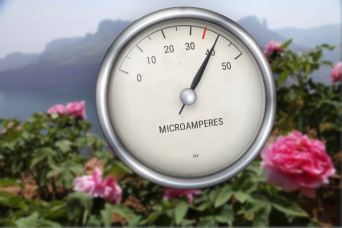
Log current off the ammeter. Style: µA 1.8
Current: µA 40
